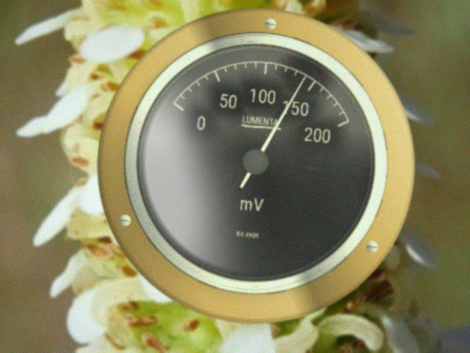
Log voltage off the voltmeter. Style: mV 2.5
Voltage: mV 140
